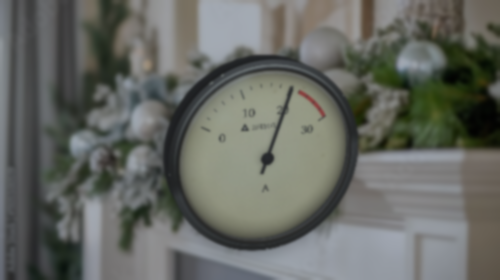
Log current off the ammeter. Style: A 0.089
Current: A 20
